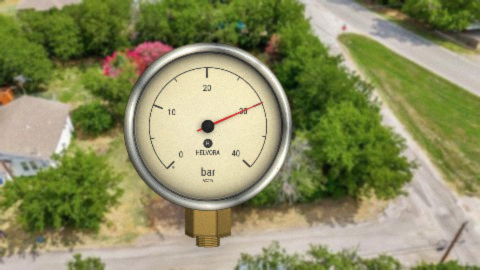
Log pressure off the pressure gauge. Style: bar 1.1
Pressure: bar 30
